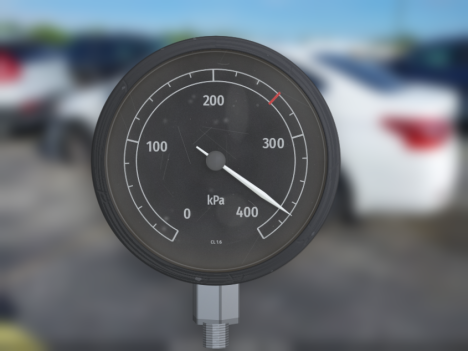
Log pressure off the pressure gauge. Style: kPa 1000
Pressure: kPa 370
